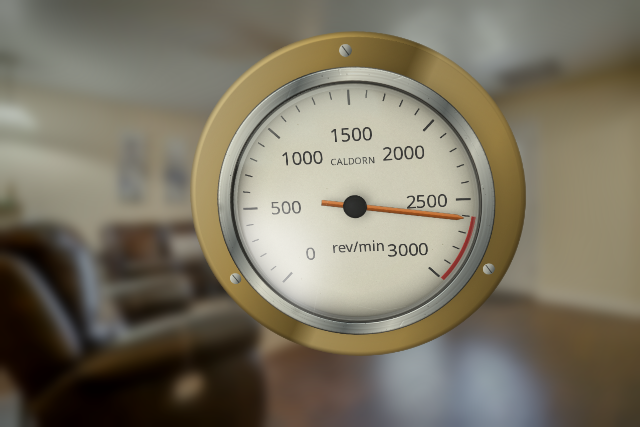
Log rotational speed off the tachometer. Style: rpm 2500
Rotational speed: rpm 2600
